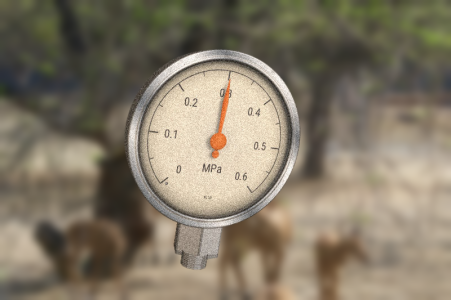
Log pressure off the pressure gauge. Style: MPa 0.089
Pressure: MPa 0.3
